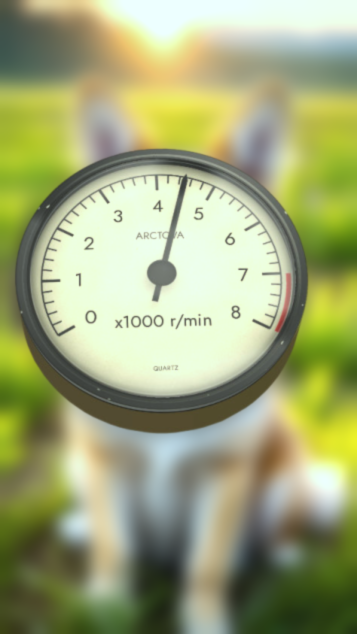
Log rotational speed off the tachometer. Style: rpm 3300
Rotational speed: rpm 4500
